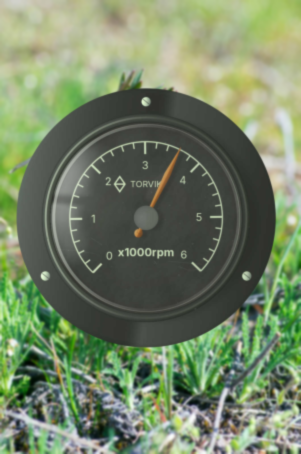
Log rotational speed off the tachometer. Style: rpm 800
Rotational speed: rpm 3600
